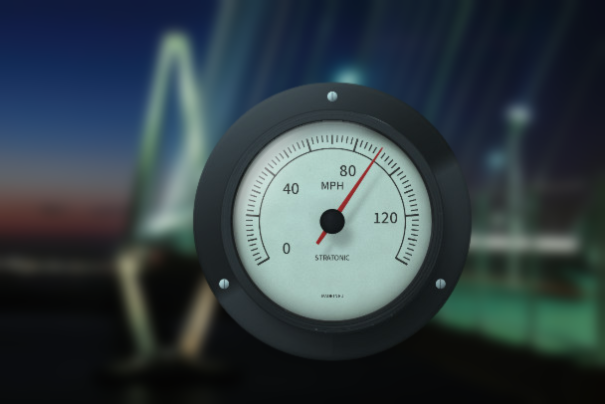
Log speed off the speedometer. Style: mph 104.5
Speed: mph 90
